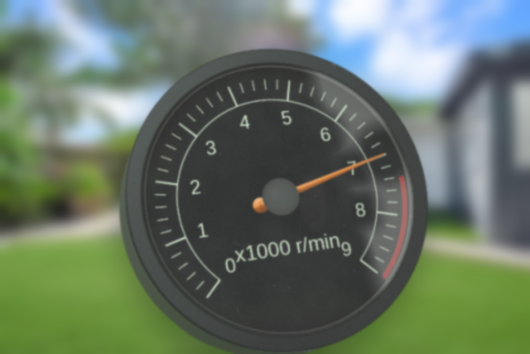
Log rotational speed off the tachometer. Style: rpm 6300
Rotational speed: rpm 7000
